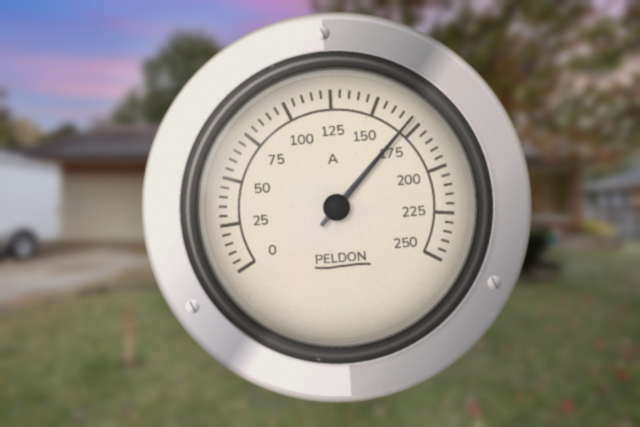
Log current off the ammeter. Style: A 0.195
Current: A 170
